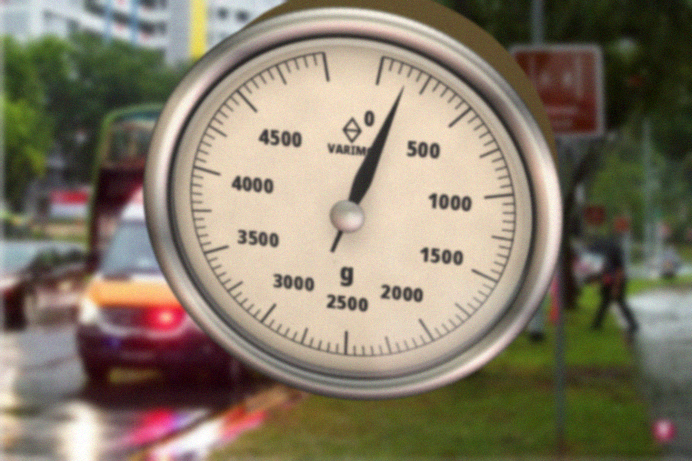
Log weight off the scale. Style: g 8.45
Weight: g 150
